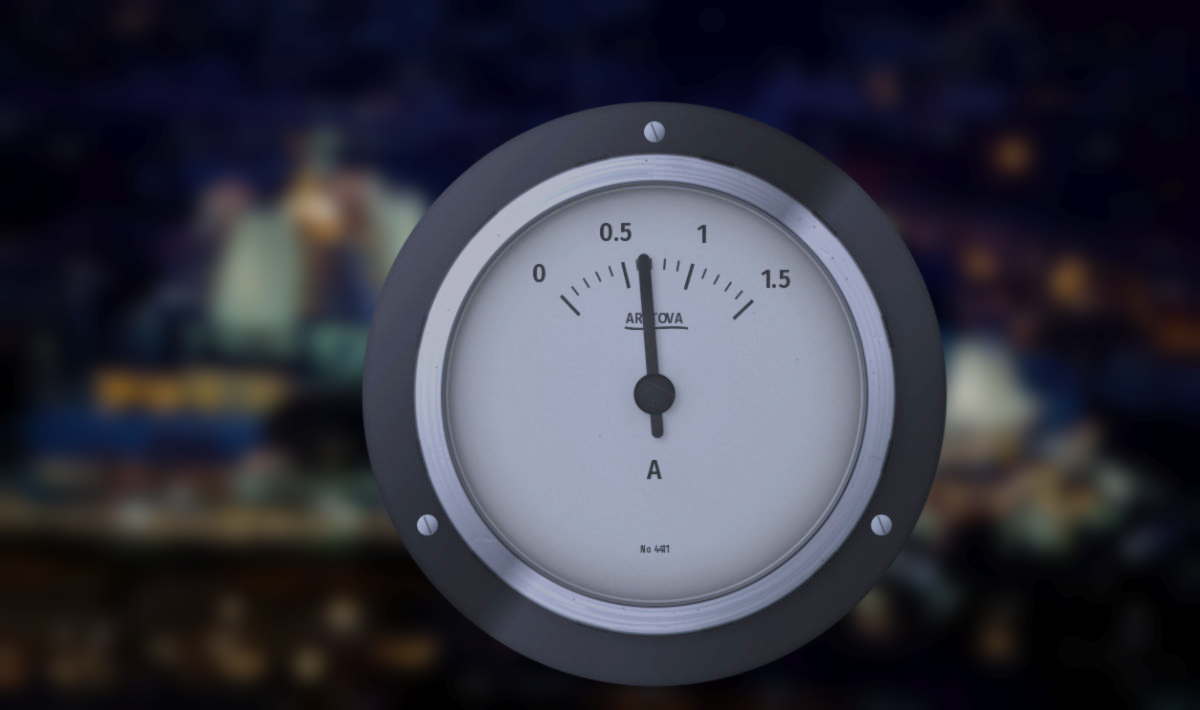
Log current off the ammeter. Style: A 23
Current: A 0.65
